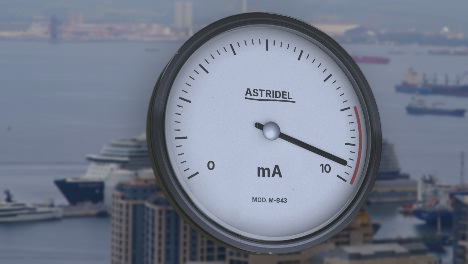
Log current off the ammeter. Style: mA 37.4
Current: mA 9.6
